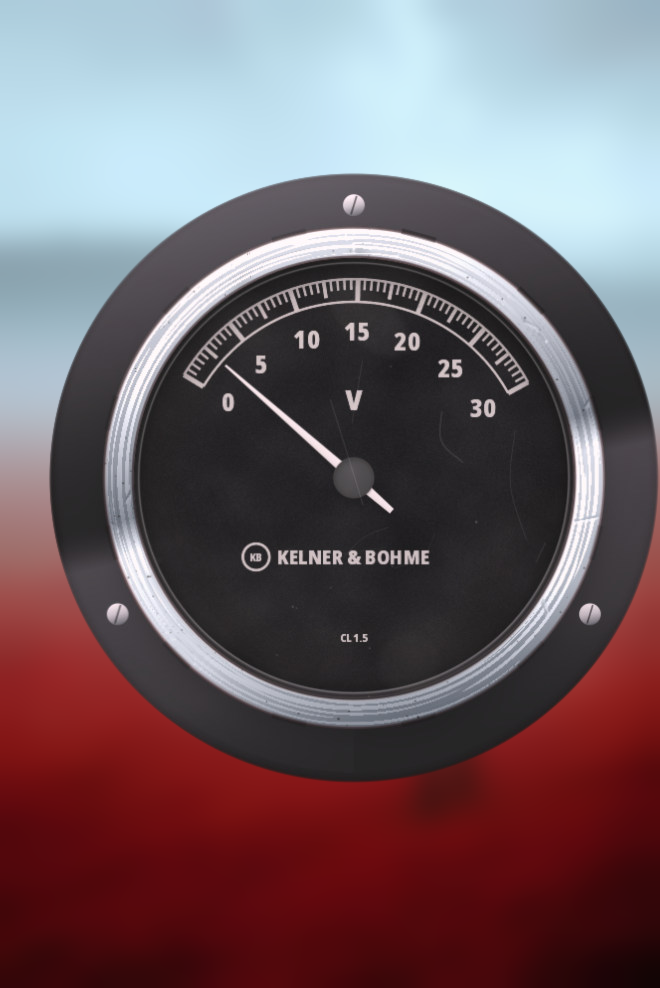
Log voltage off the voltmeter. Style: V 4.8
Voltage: V 2.5
